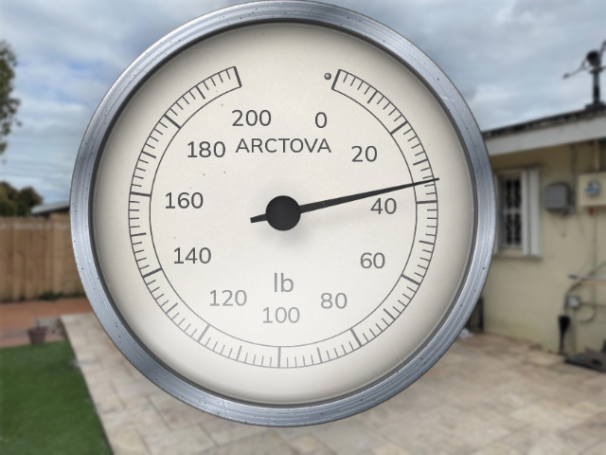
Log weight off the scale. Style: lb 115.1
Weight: lb 35
